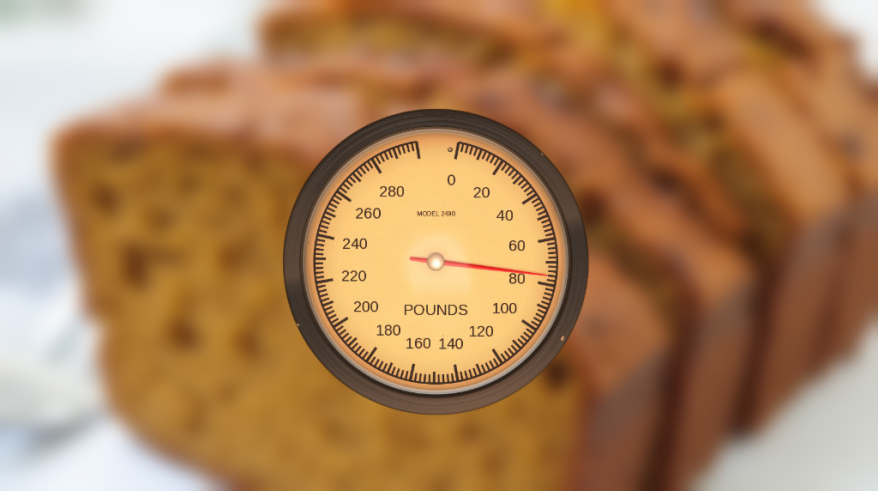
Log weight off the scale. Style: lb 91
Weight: lb 76
